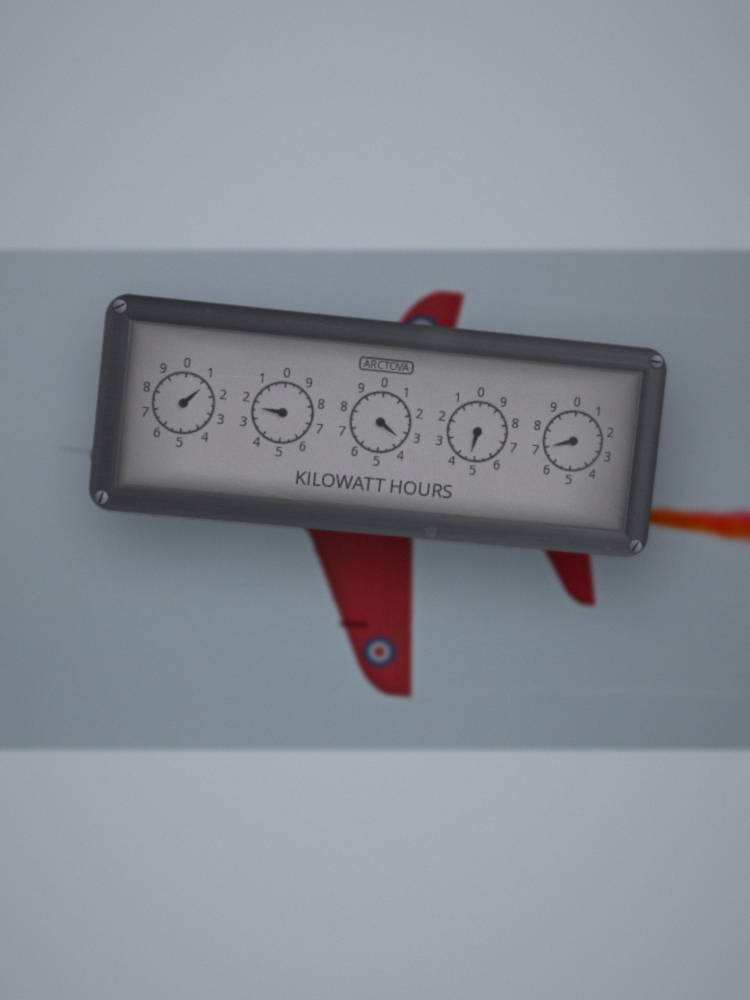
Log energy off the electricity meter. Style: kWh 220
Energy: kWh 12347
